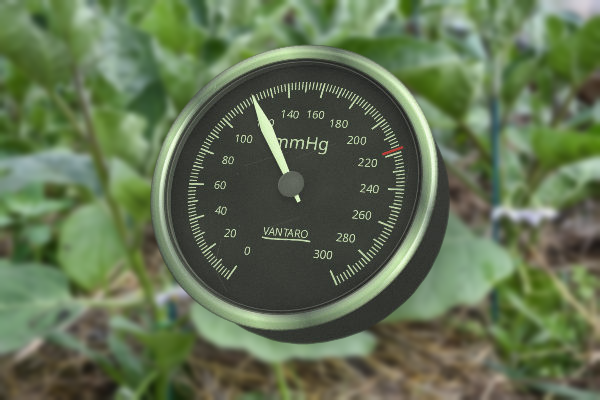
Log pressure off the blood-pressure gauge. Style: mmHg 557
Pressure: mmHg 120
